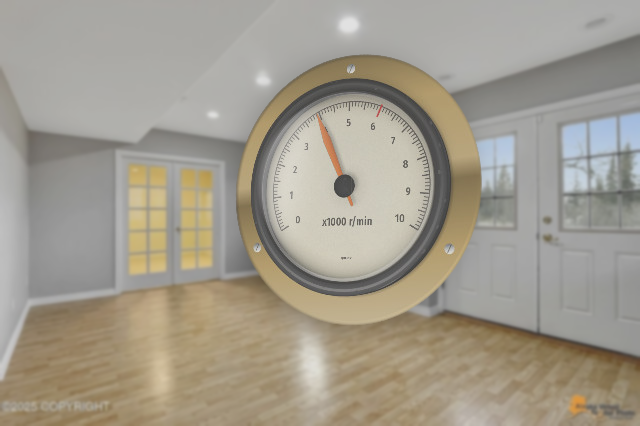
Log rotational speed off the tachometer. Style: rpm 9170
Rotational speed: rpm 4000
